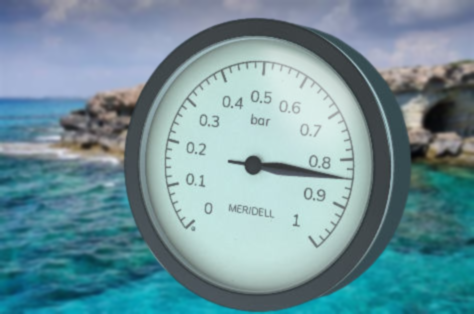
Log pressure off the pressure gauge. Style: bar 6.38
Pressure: bar 0.84
